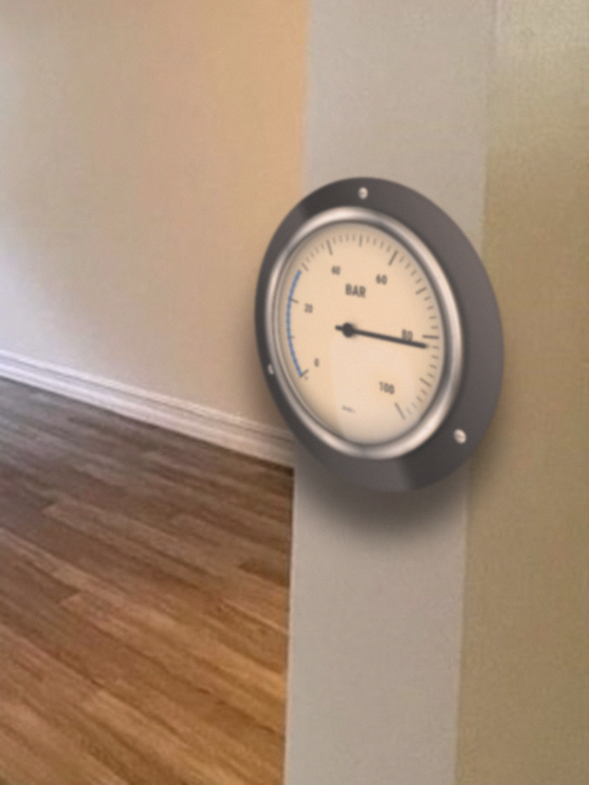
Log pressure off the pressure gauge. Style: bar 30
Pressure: bar 82
